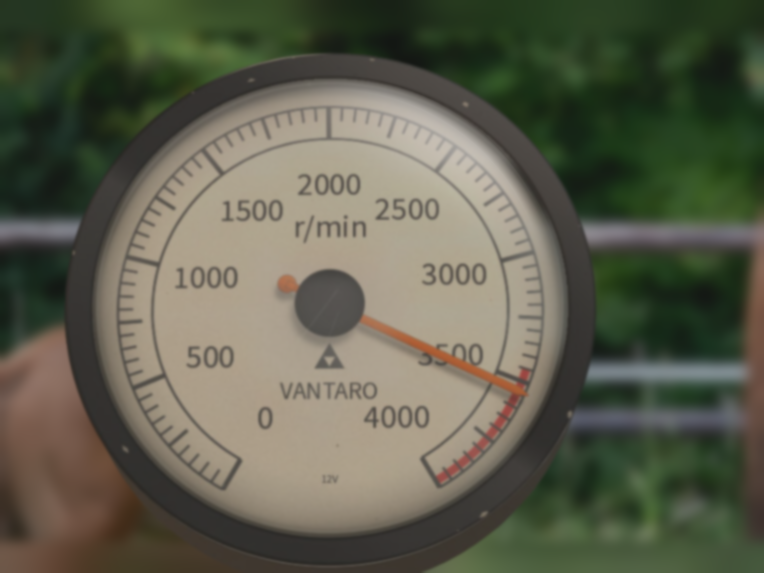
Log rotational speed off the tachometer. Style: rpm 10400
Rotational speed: rpm 3550
